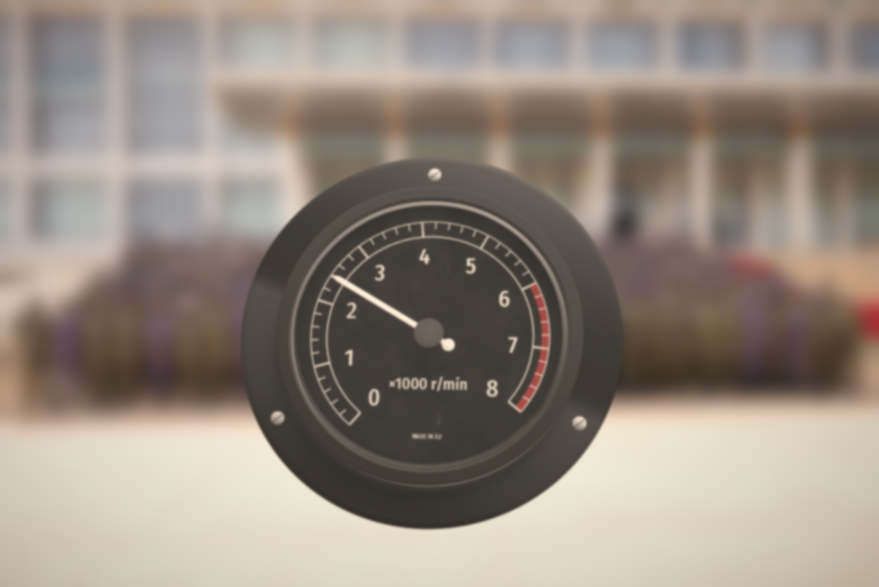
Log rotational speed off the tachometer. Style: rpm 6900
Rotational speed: rpm 2400
